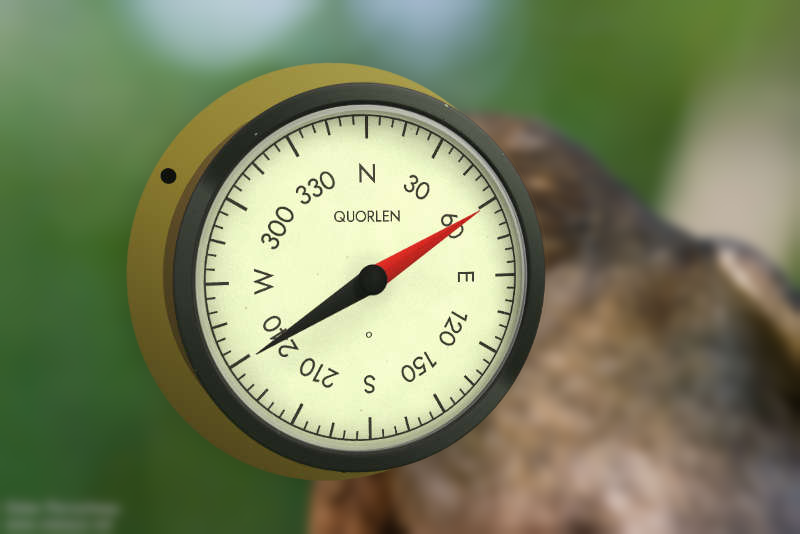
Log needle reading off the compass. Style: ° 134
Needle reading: ° 60
